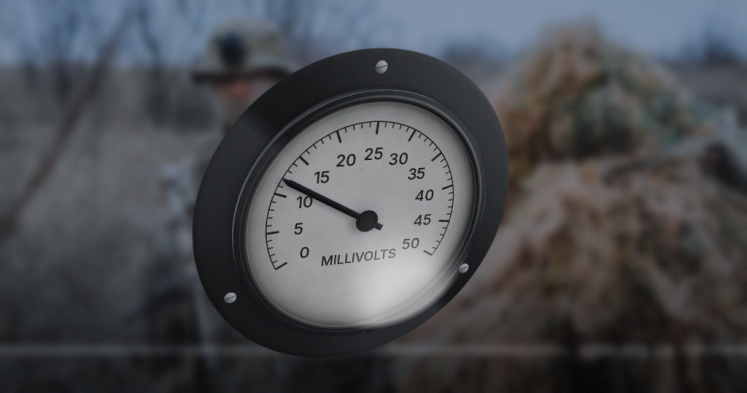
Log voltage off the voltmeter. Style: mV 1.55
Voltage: mV 12
